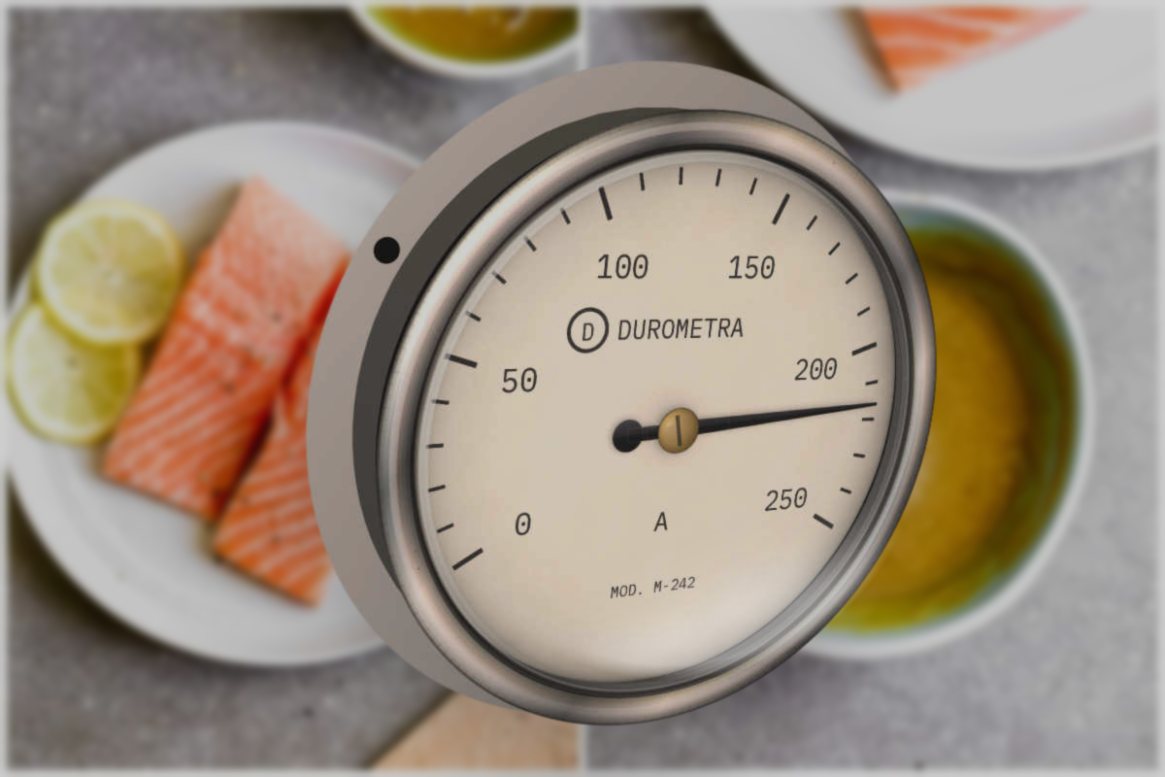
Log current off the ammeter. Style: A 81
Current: A 215
